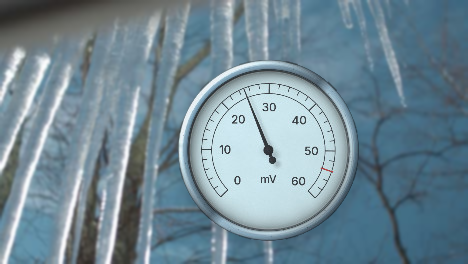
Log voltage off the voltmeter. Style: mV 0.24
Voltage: mV 25
